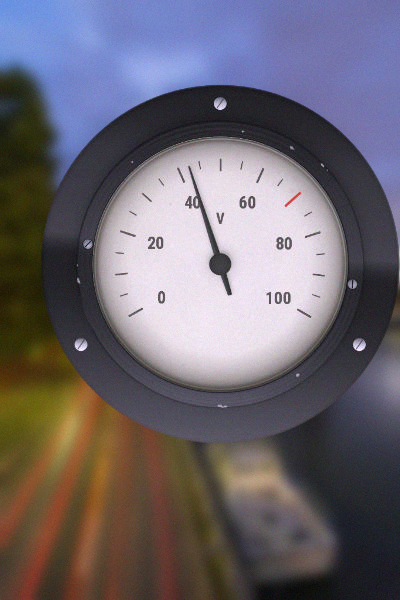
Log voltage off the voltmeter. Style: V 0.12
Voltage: V 42.5
